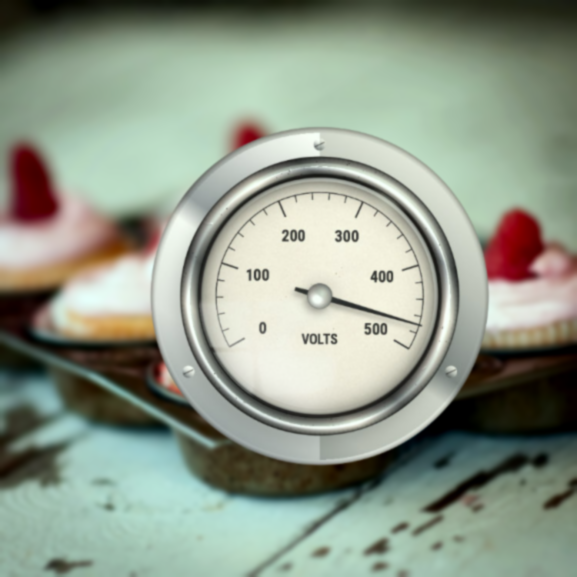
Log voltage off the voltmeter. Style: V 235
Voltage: V 470
